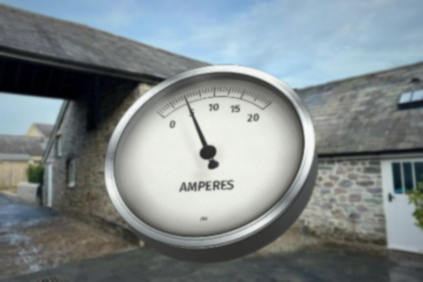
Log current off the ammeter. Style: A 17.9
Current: A 5
